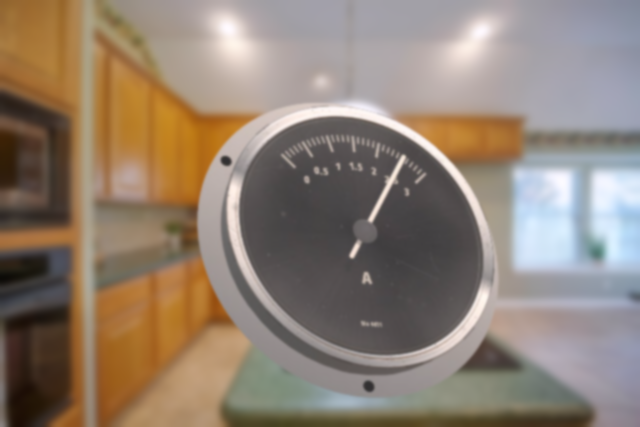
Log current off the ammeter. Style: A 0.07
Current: A 2.5
